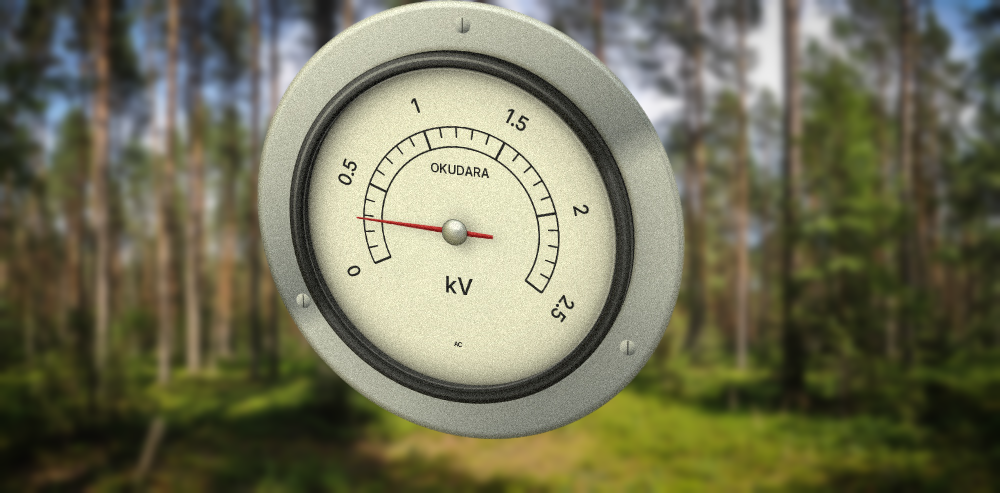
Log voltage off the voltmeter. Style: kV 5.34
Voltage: kV 0.3
